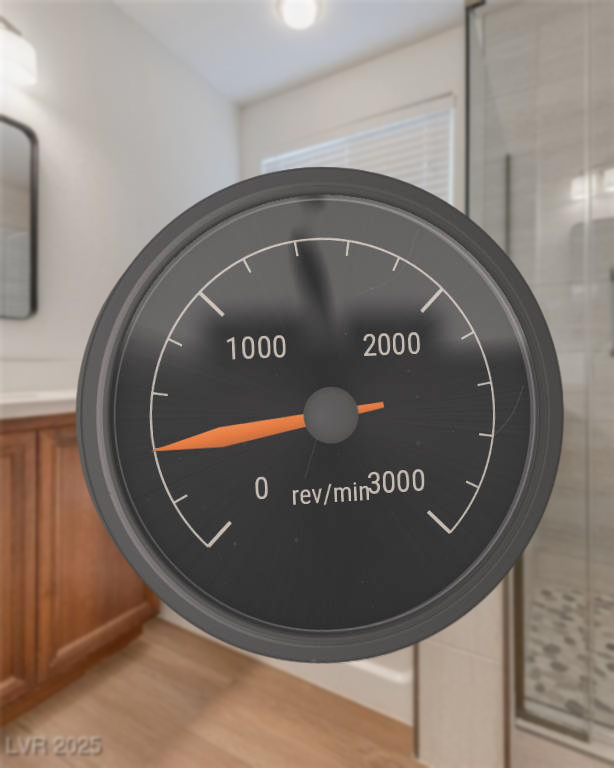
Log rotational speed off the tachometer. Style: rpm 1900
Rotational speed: rpm 400
